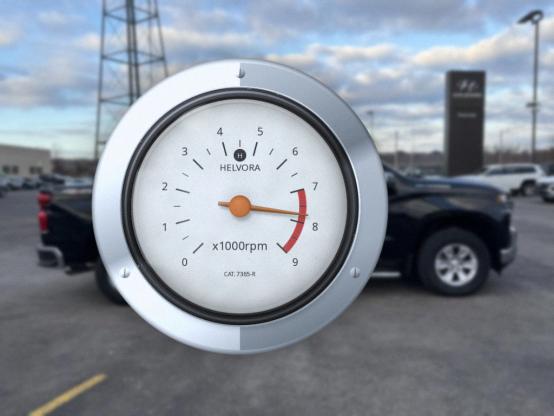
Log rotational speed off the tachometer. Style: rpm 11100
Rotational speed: rpm 7750
